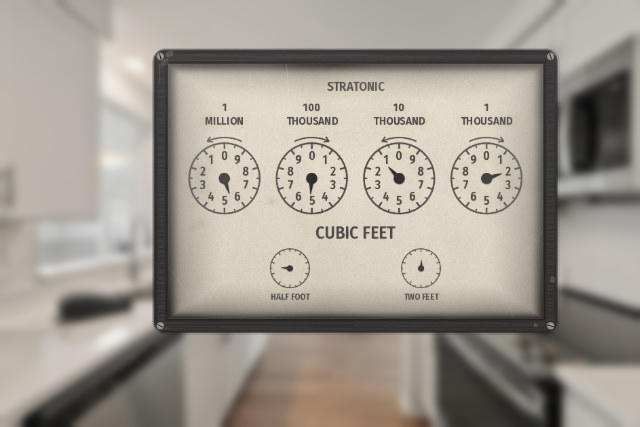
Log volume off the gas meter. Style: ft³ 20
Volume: ft³ 551200
